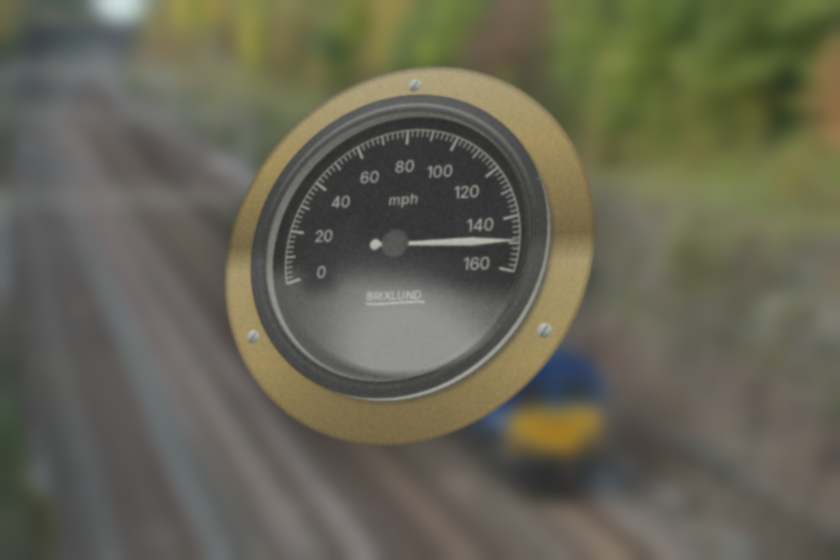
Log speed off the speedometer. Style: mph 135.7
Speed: mph 150
